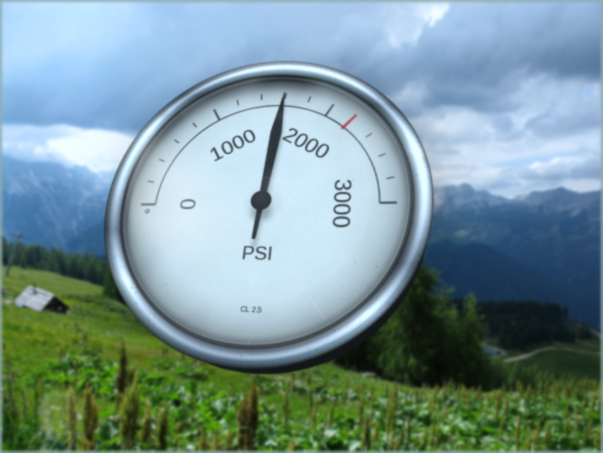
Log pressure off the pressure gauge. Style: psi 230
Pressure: psi 1600
